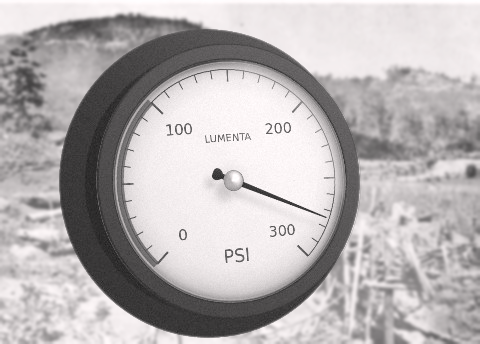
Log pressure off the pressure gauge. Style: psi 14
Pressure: psi 275
